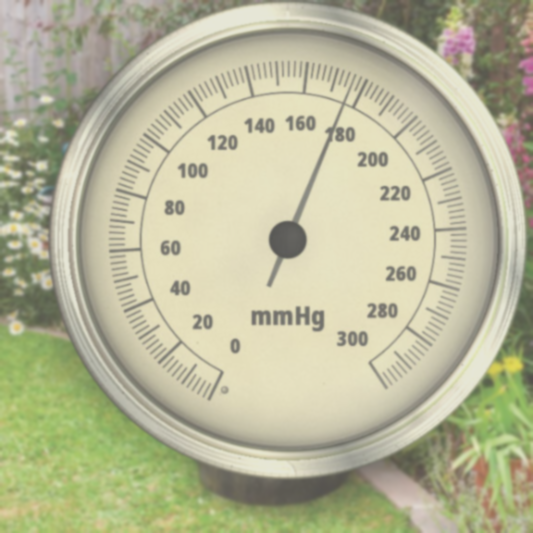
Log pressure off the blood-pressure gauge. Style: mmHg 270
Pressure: mmHg 176
